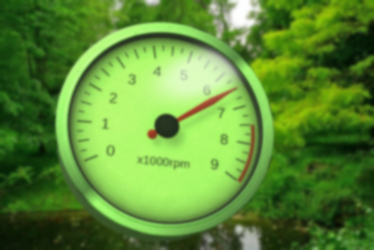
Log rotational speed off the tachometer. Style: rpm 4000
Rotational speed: rpm 6500
